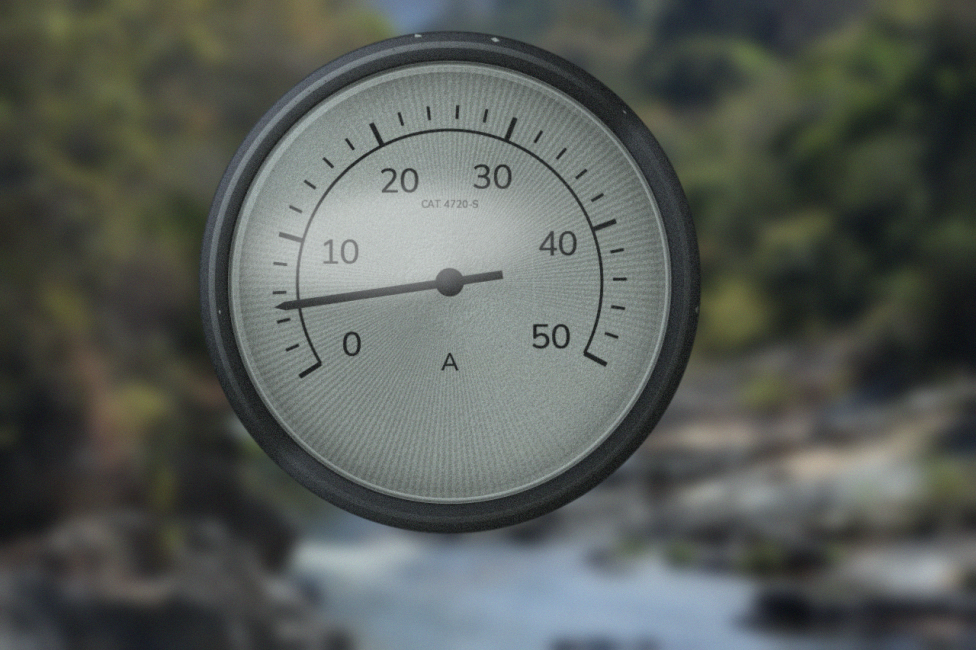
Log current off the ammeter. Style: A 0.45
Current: A 5
